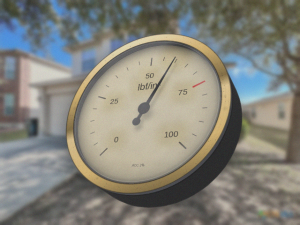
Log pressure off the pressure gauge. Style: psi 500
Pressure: psi 60
